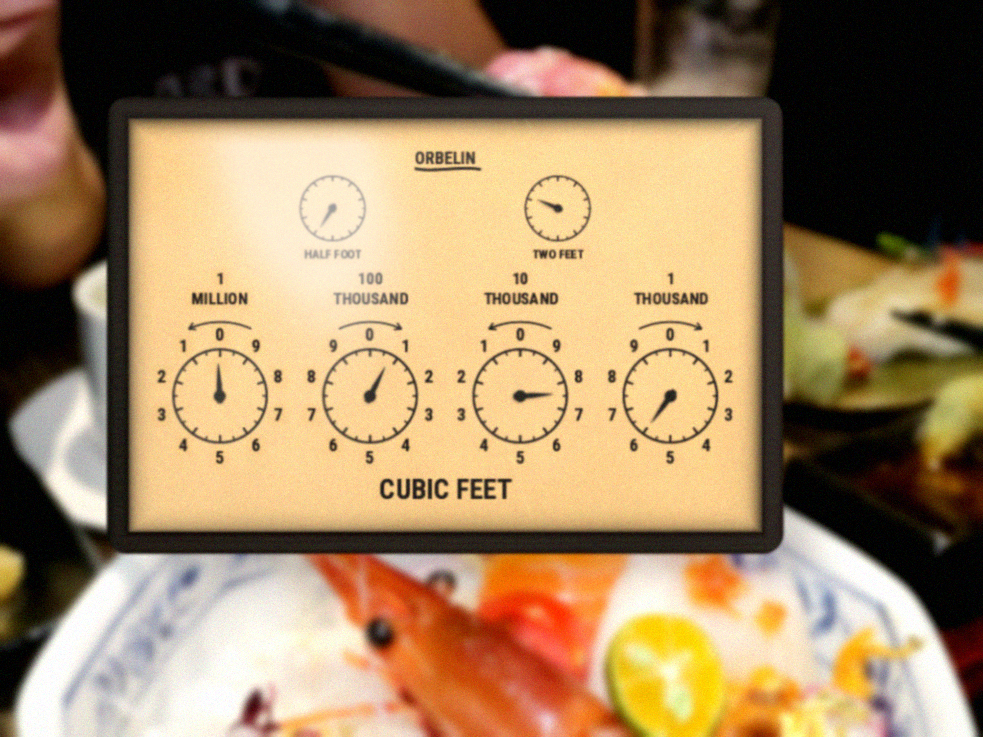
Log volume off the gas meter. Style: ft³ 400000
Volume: ft³ 7600
